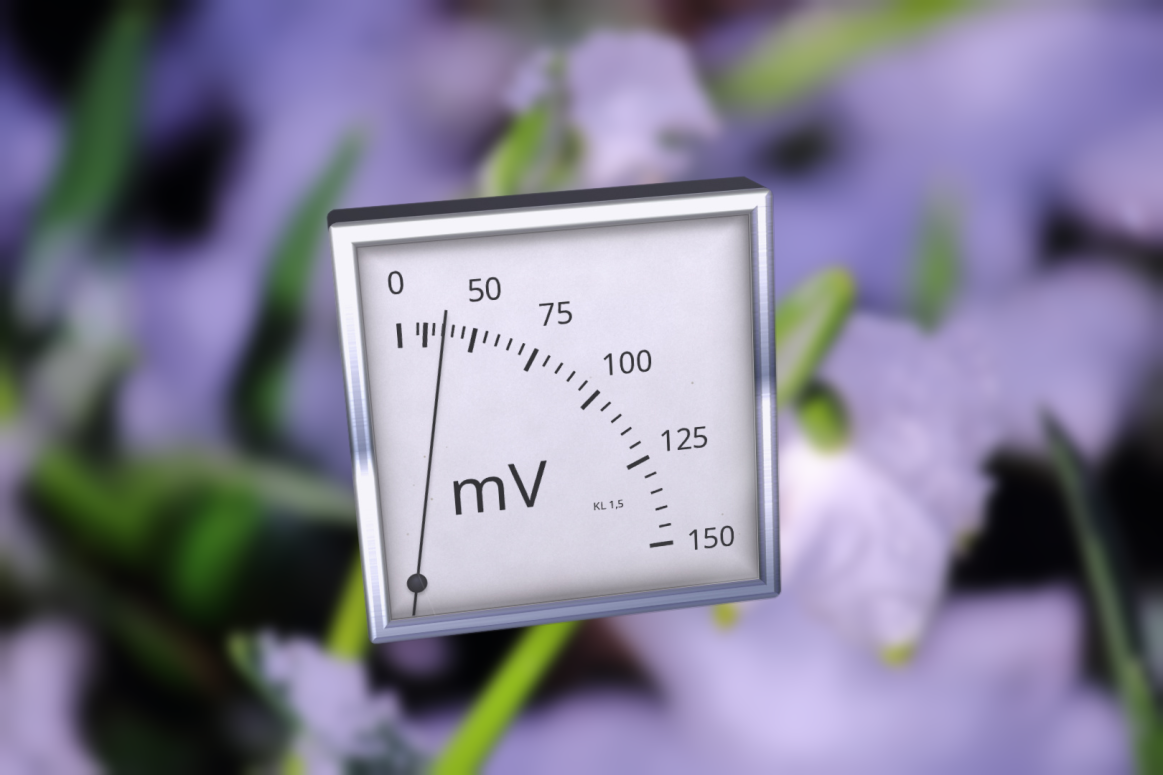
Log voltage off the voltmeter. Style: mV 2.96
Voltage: mV 35
